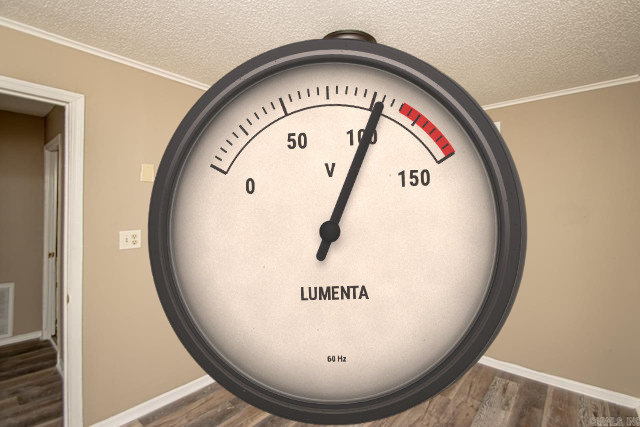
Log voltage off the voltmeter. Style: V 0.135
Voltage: V 105
